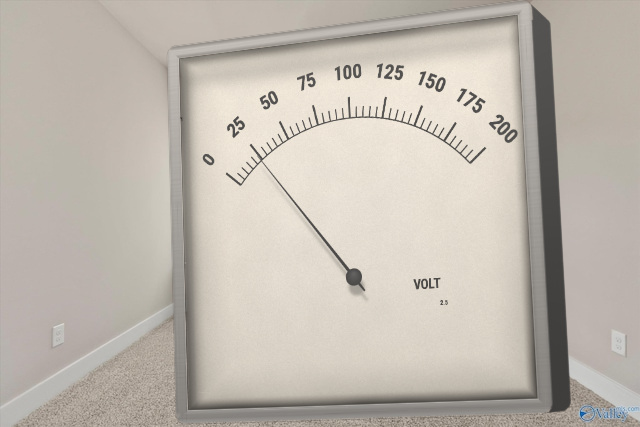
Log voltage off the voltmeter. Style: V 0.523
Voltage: V 25
